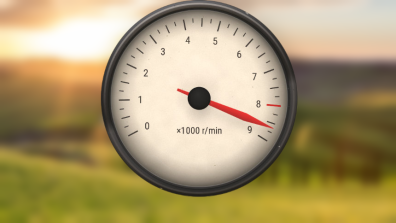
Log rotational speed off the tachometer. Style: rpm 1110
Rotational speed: rpm 8625
